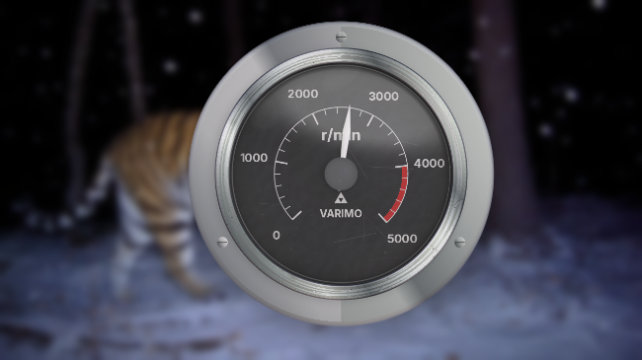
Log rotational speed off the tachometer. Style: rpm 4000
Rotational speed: rpm 2600
